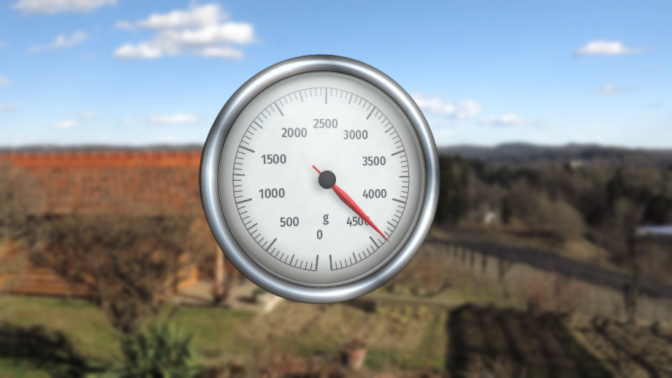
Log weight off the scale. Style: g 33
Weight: g 4400
